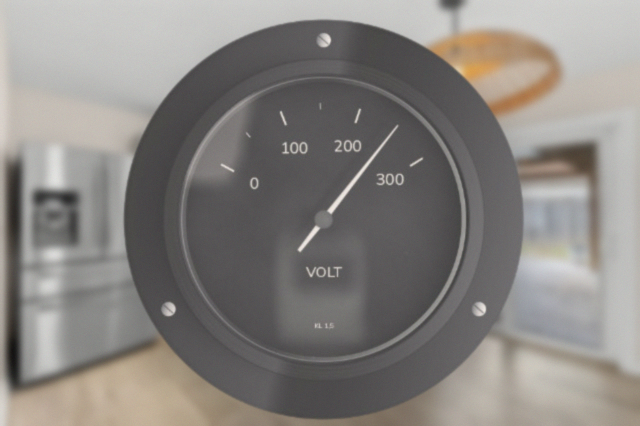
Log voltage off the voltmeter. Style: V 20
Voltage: V 250
